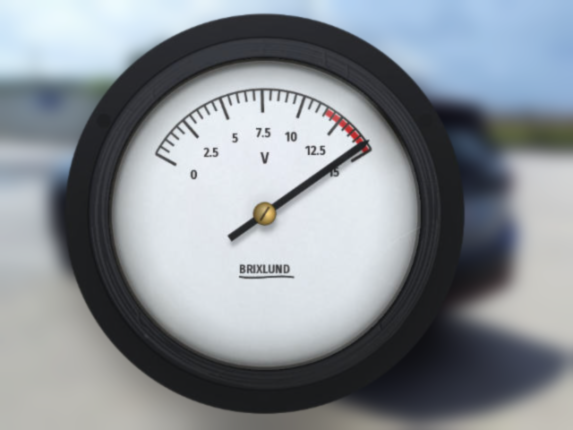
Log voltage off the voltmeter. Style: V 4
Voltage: V 14.5
